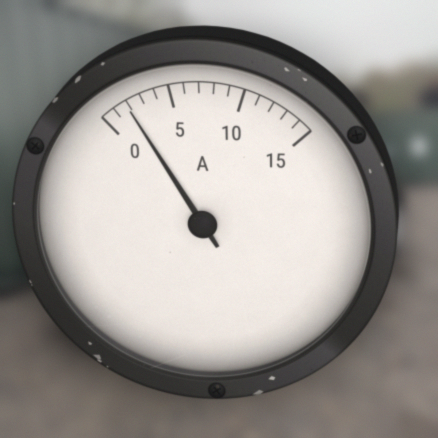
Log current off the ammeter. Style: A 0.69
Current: A 2
